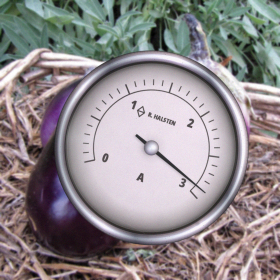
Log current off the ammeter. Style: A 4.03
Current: A 2.9
